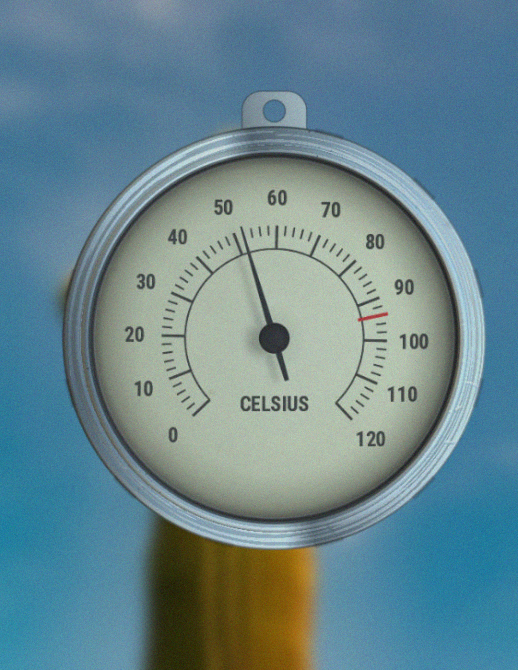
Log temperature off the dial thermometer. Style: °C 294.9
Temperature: °C 52
